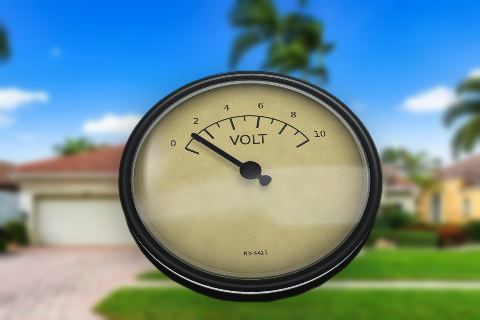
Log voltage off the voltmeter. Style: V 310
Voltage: V 1
